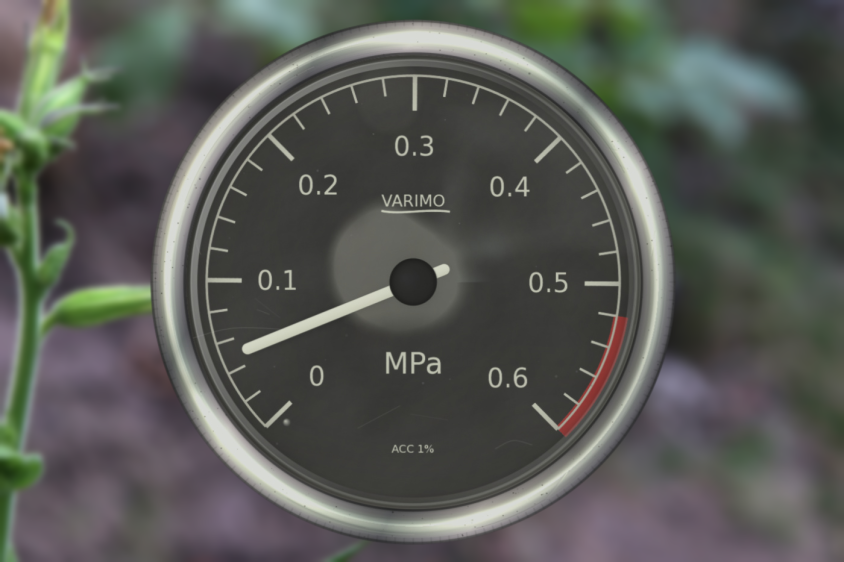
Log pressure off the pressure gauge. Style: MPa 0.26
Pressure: MPa 0.05
